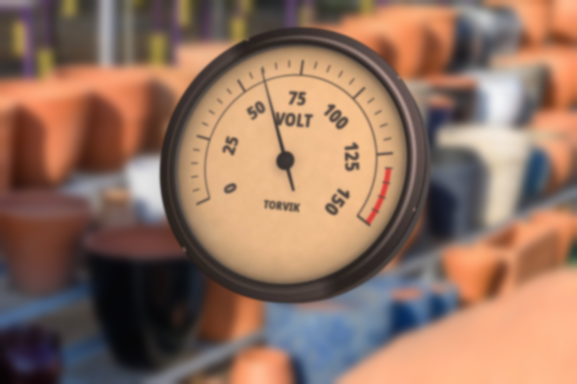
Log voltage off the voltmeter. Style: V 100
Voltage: V 60
